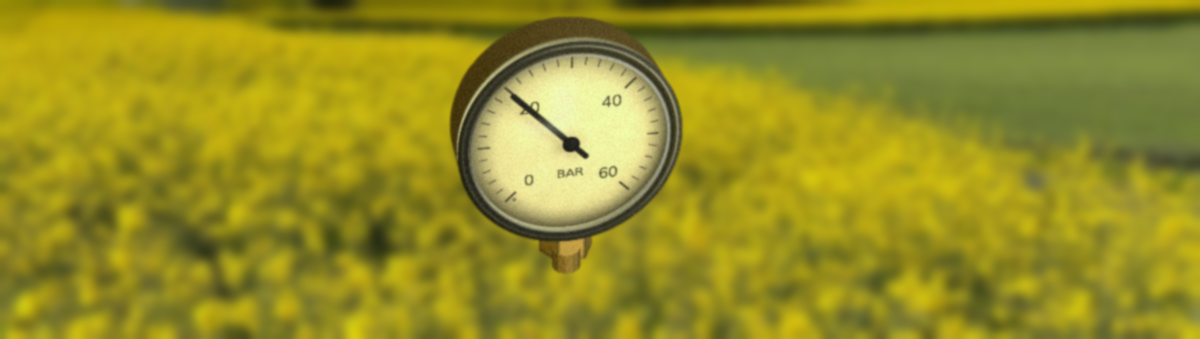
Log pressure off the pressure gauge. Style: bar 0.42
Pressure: bar 20
